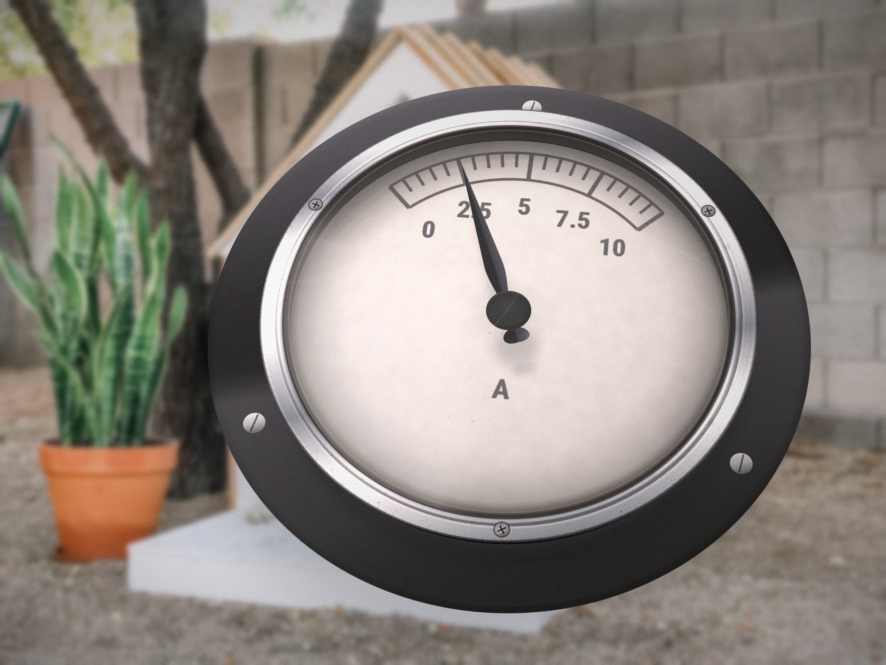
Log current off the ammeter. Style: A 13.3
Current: A 2.5
